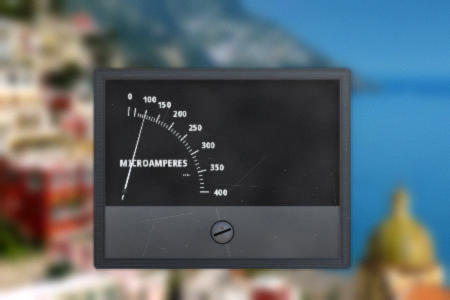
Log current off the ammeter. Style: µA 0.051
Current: µA 100
